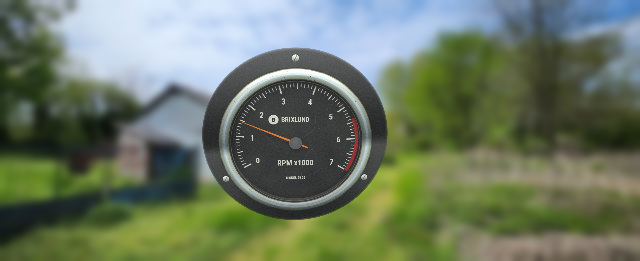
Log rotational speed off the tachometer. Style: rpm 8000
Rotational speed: rpm 1500
